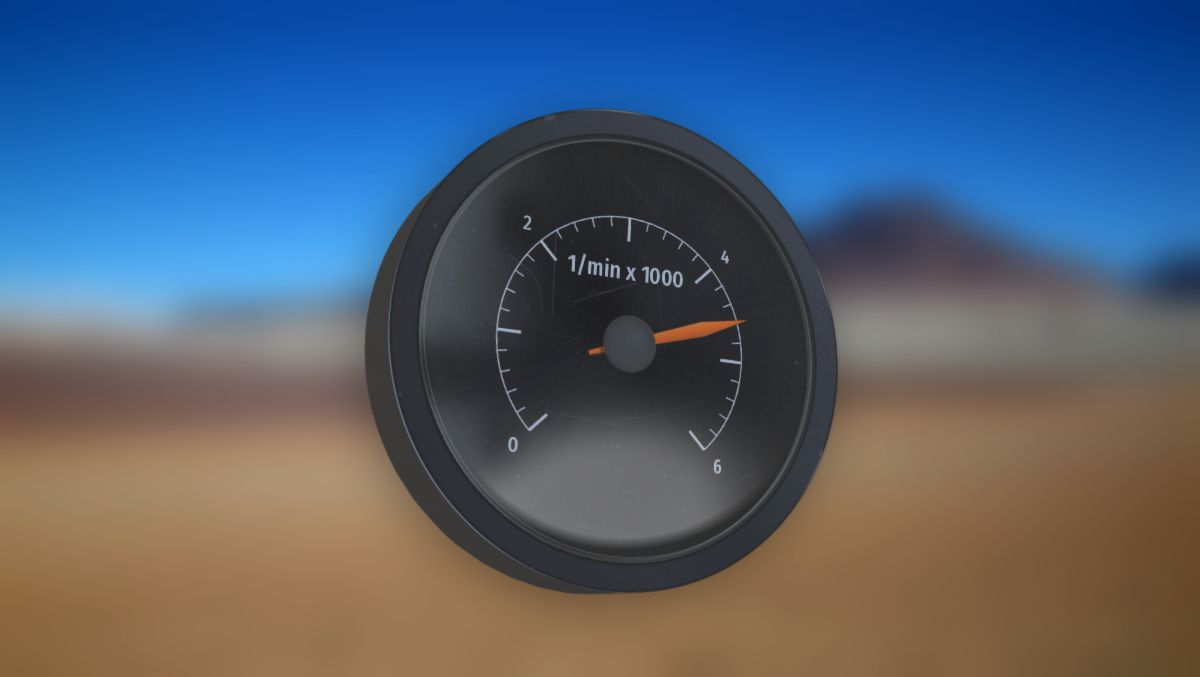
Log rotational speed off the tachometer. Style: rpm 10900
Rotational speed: rpm 4600
